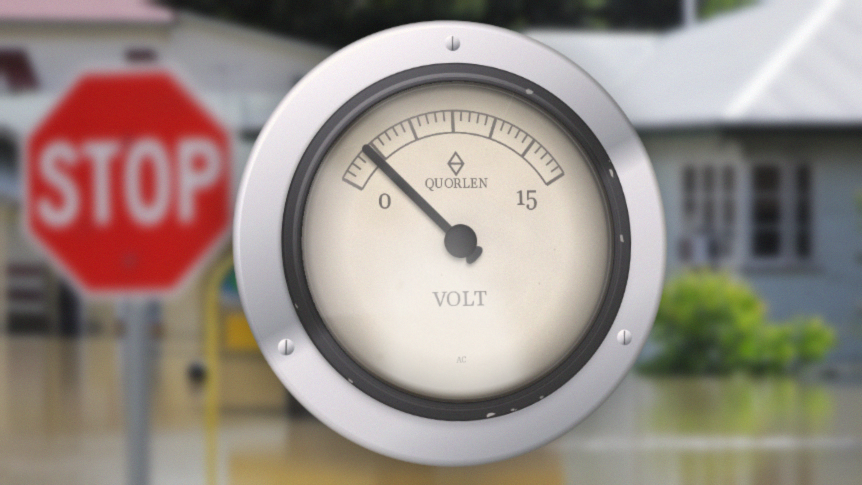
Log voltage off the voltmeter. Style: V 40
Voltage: V 2
